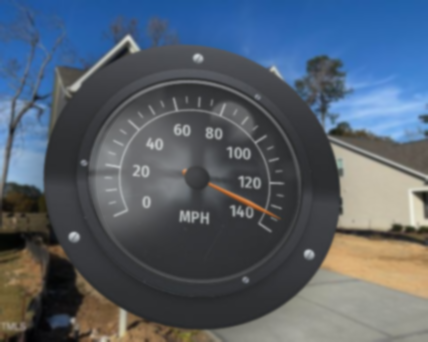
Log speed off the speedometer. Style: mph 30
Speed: mph 135
